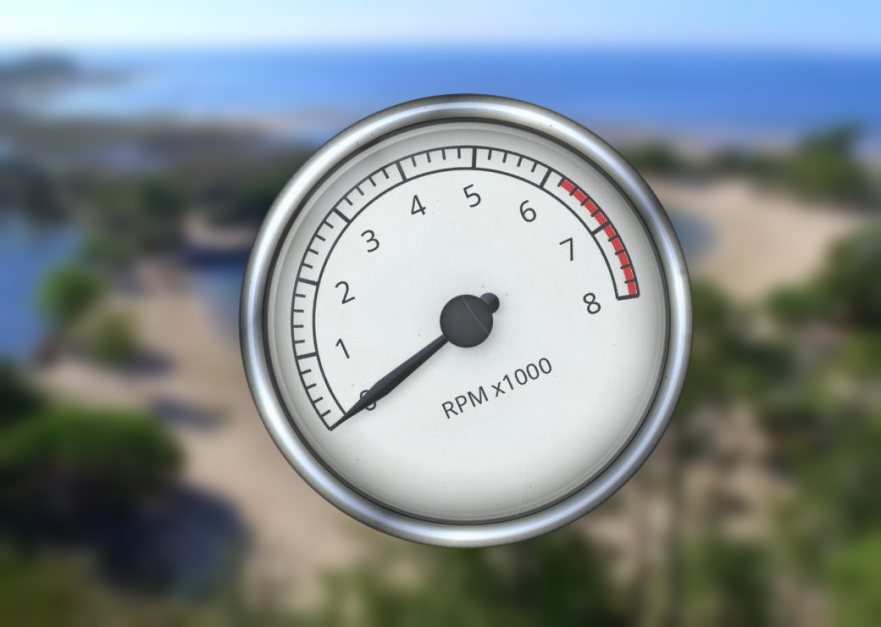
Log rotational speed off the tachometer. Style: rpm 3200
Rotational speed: rpm 0
